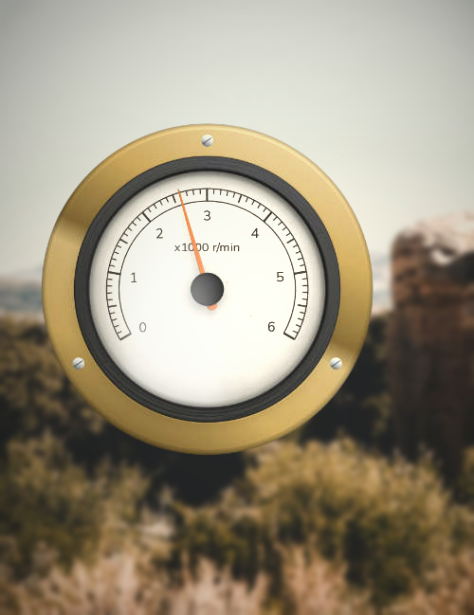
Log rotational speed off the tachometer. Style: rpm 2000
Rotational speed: rpm 2600
